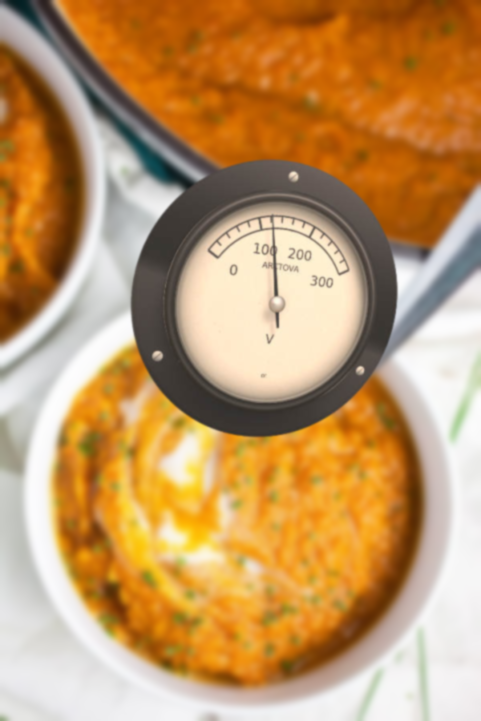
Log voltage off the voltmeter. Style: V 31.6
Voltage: V 120
